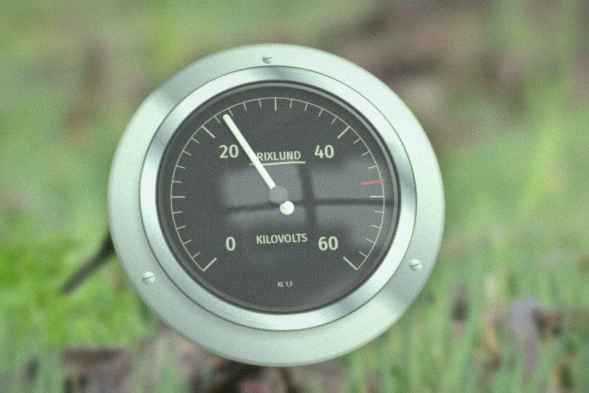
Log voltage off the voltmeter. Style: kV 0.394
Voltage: kV 23
